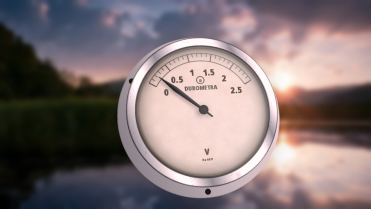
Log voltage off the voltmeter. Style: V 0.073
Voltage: V 0.2
